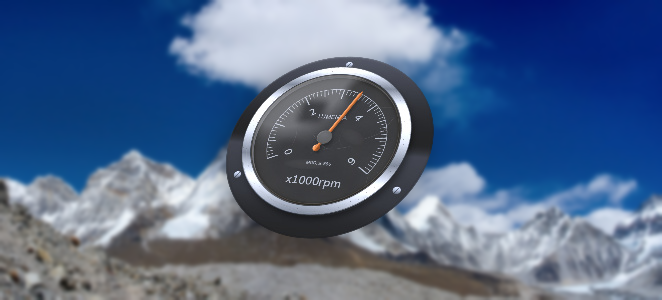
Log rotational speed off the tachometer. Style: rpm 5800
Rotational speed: rpm 3500
